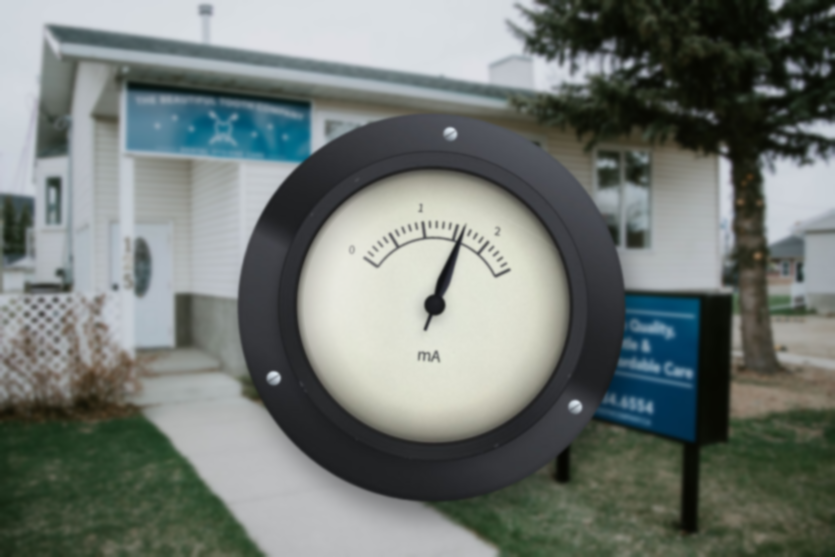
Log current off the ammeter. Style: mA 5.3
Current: mA 1.6
